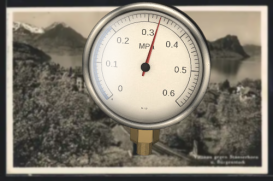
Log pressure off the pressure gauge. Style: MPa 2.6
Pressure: MPa 0.33
